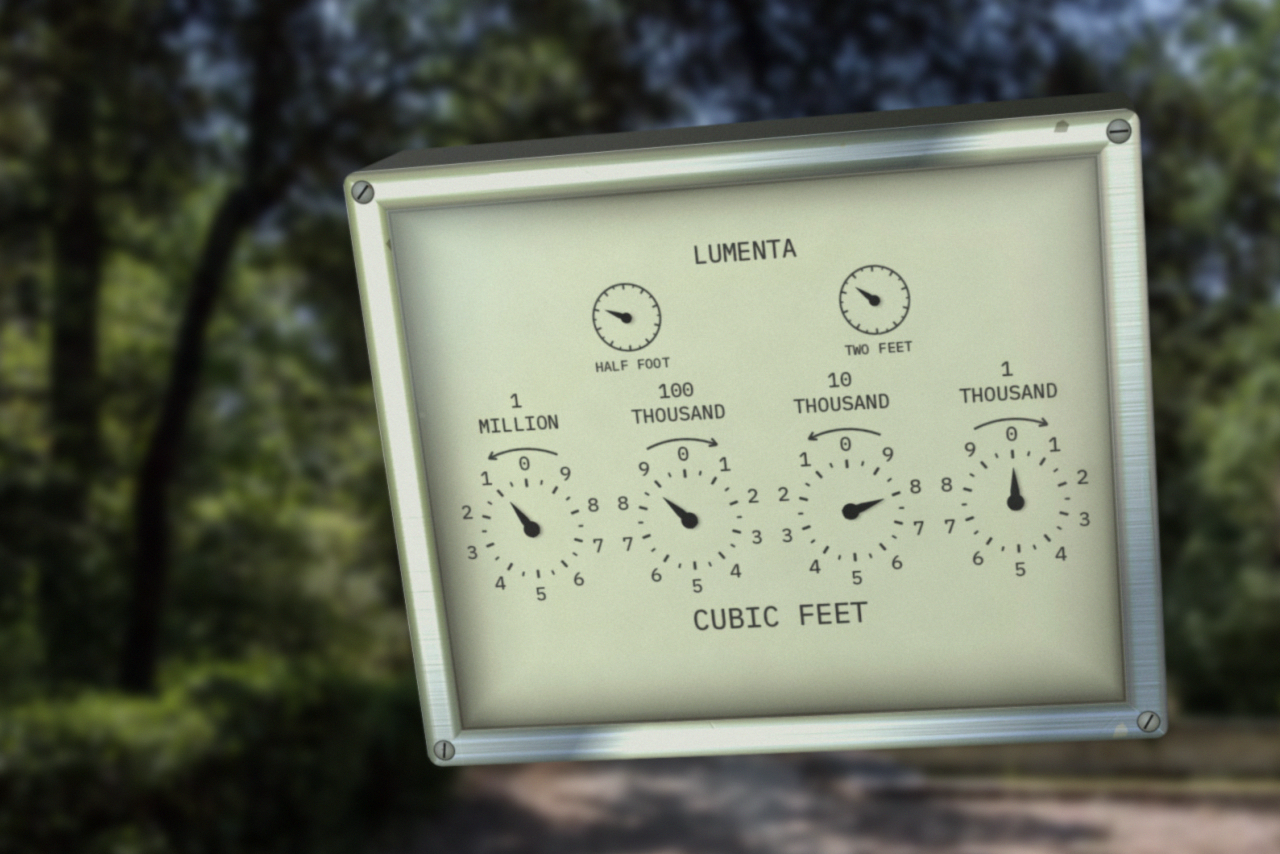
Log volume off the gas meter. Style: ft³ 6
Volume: ft³ 88000
